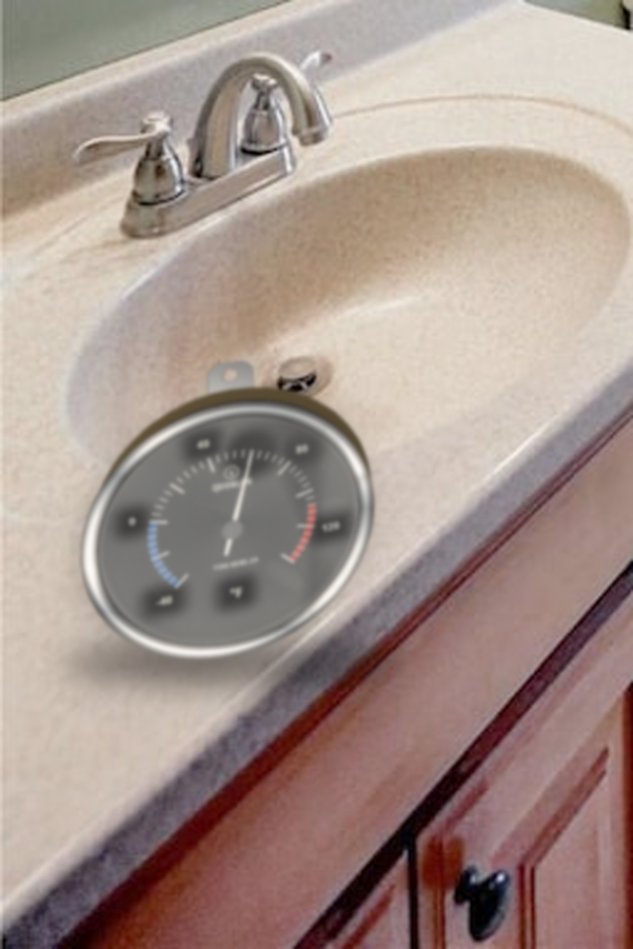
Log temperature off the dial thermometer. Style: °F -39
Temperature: °F 60
